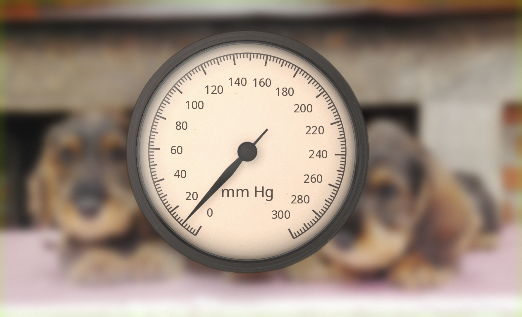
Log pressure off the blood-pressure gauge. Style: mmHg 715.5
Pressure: mmHg 10
